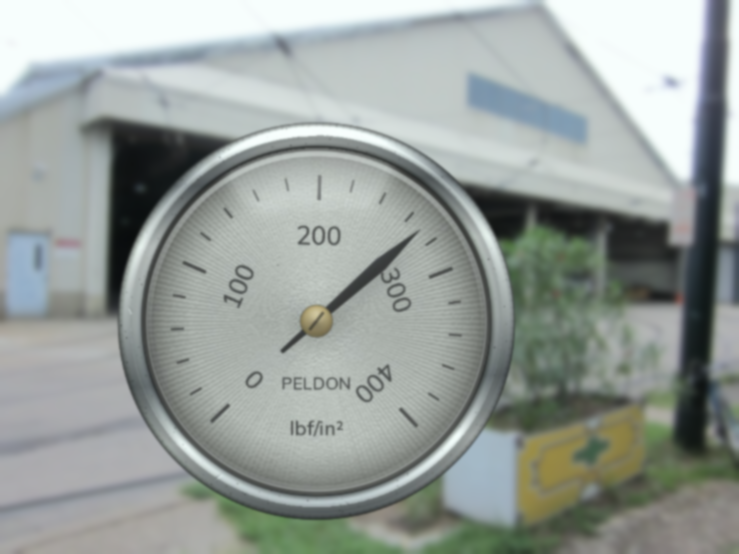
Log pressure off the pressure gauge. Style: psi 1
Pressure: psi 270
